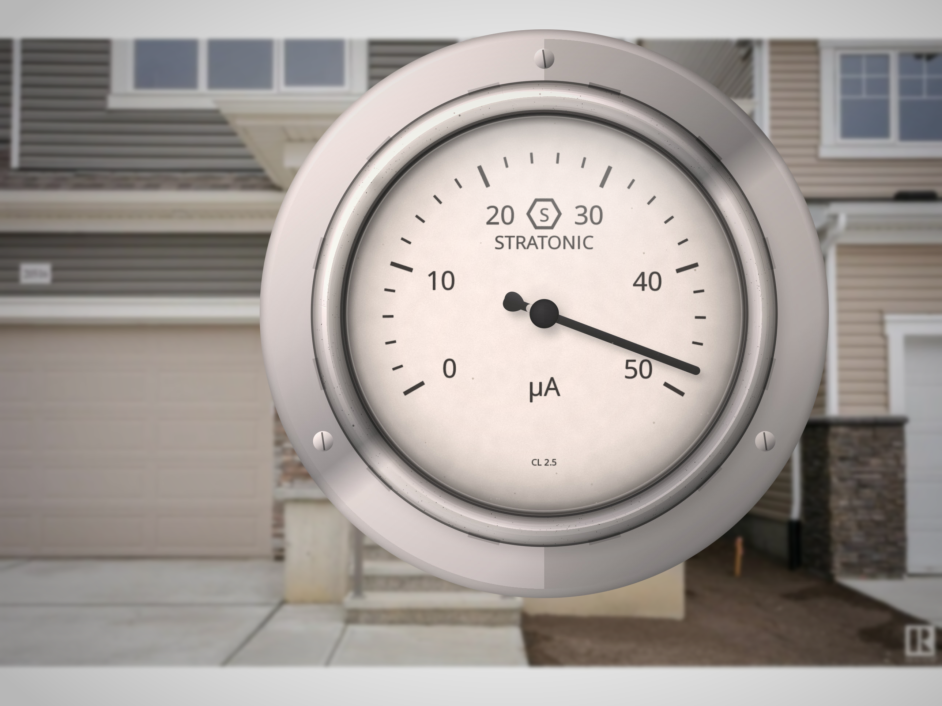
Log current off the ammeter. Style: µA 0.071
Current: µA 48
